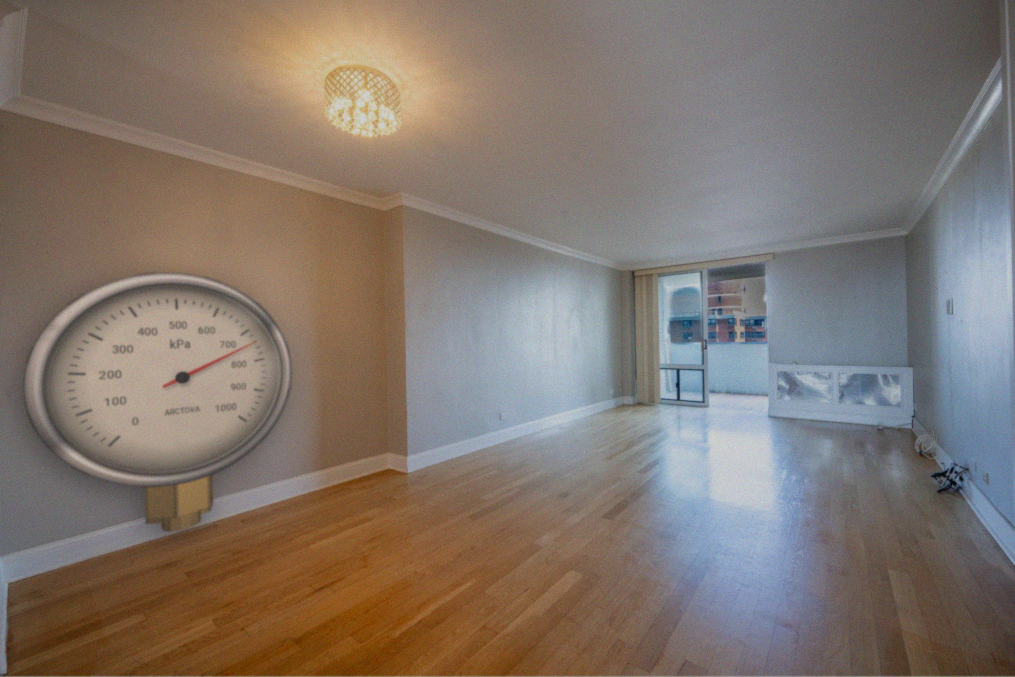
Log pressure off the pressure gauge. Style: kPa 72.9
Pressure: kPa 740
